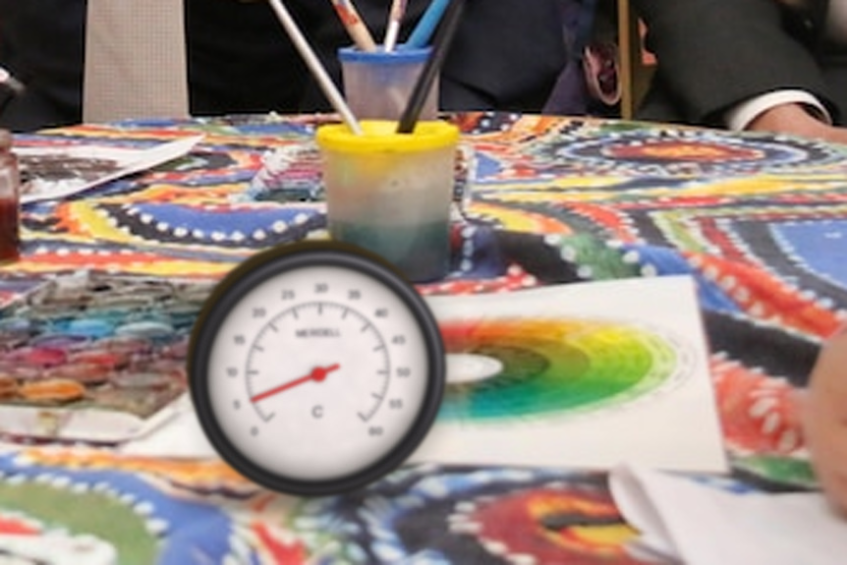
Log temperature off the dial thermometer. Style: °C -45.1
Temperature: °C 5
